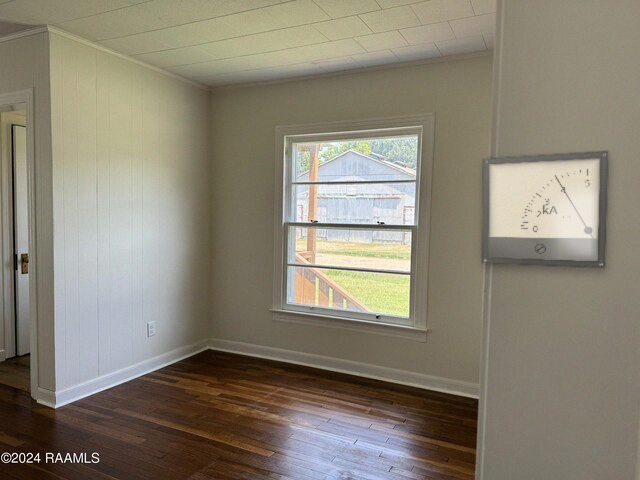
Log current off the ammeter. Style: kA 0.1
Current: kA 4
